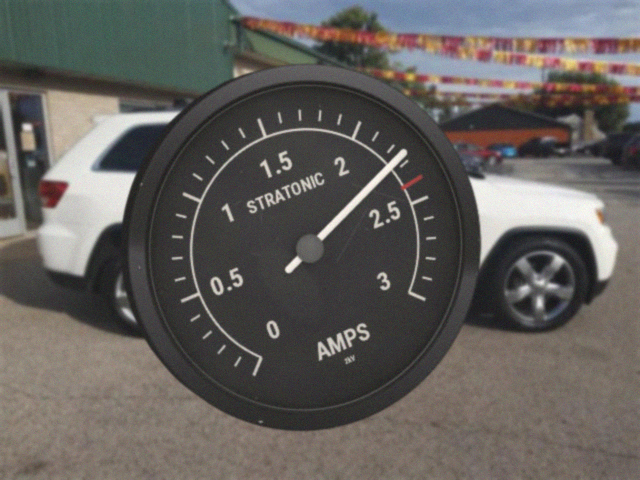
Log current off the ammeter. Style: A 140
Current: A 2.25
